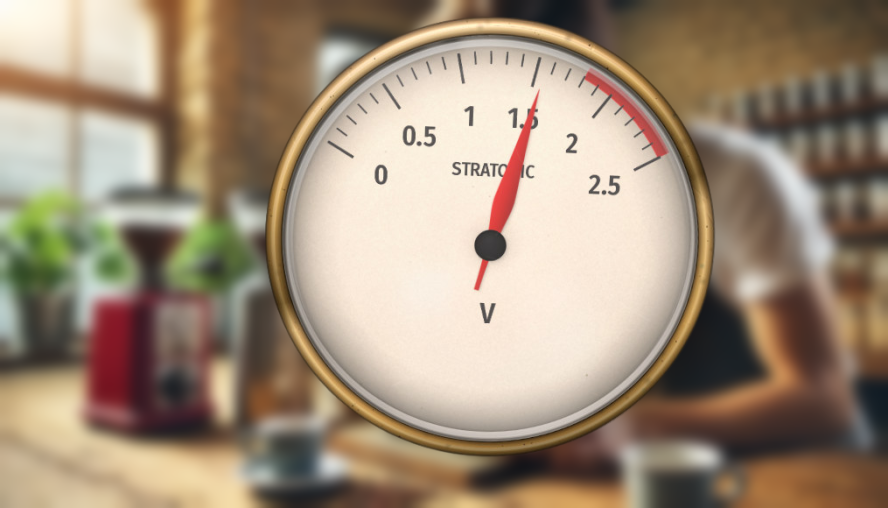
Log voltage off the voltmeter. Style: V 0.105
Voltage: V 1.55
